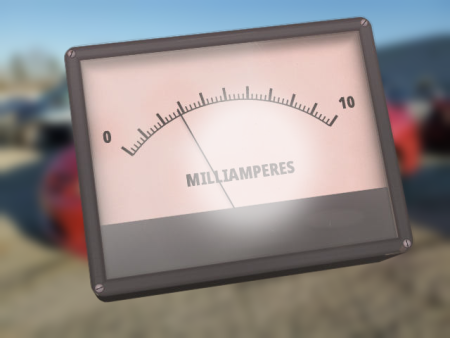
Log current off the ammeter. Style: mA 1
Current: mA 2.8
